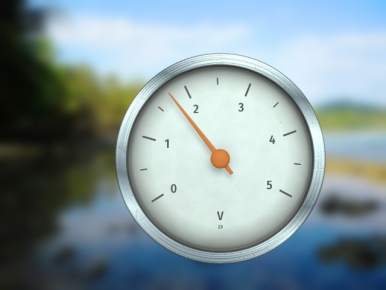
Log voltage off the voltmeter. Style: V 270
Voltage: V 1.75
